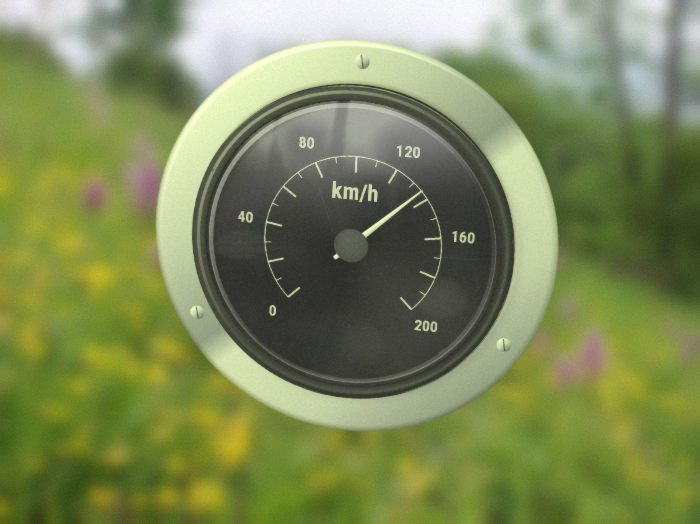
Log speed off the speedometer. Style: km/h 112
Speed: km/h 135
